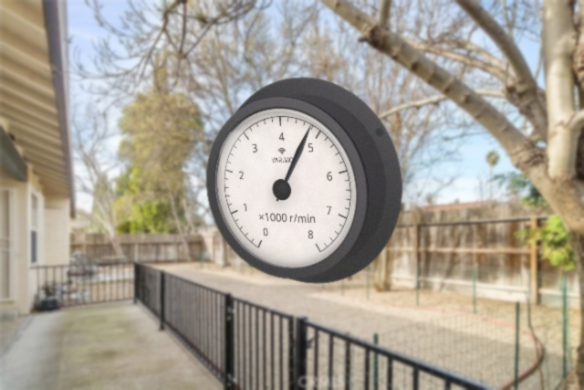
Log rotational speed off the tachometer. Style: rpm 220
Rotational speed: rpm 4800
